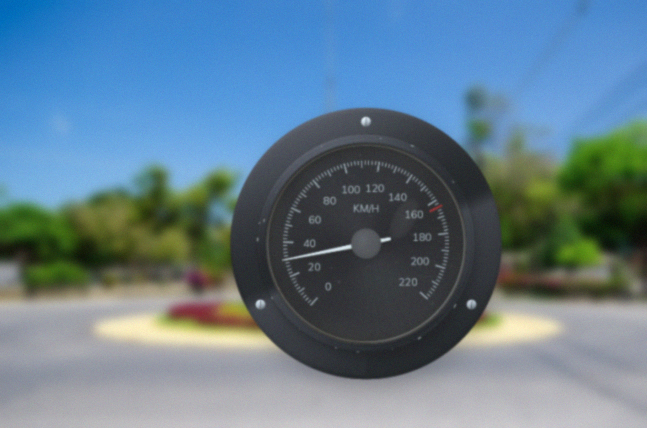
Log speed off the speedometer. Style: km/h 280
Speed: km/h 30
